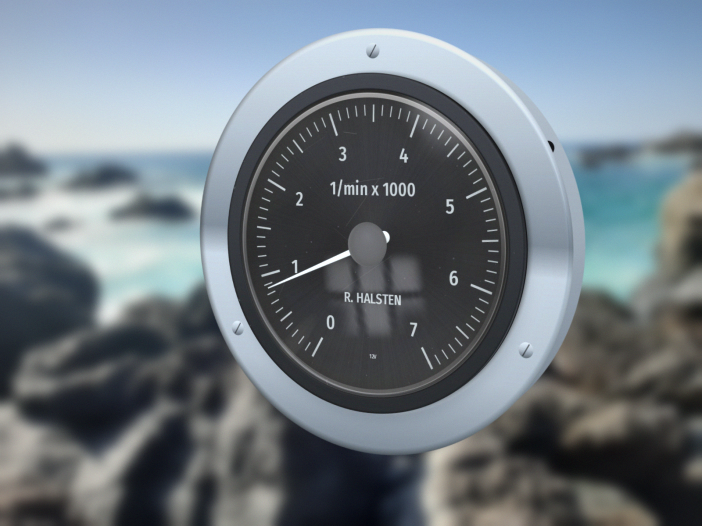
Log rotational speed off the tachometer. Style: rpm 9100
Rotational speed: rpm 850
